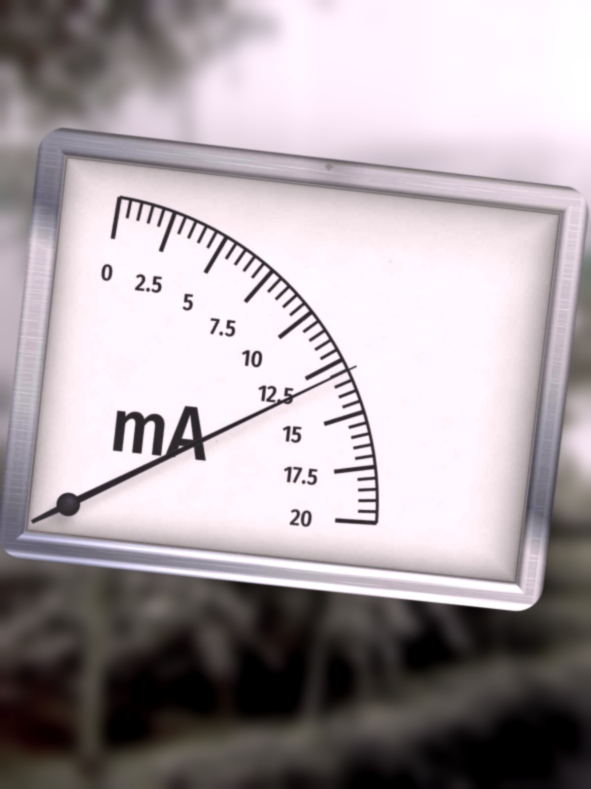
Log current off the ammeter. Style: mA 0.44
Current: mA 13
